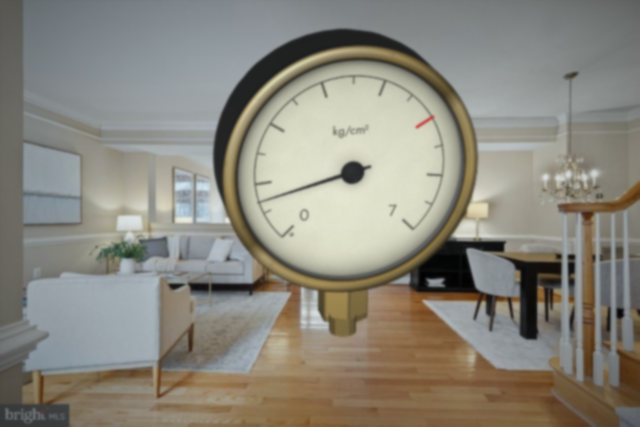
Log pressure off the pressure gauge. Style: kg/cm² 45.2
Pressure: kg/cm² 0.75
